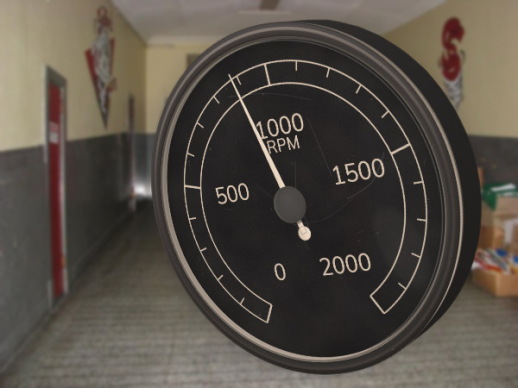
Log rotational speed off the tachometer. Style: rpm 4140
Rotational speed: rpm 900
